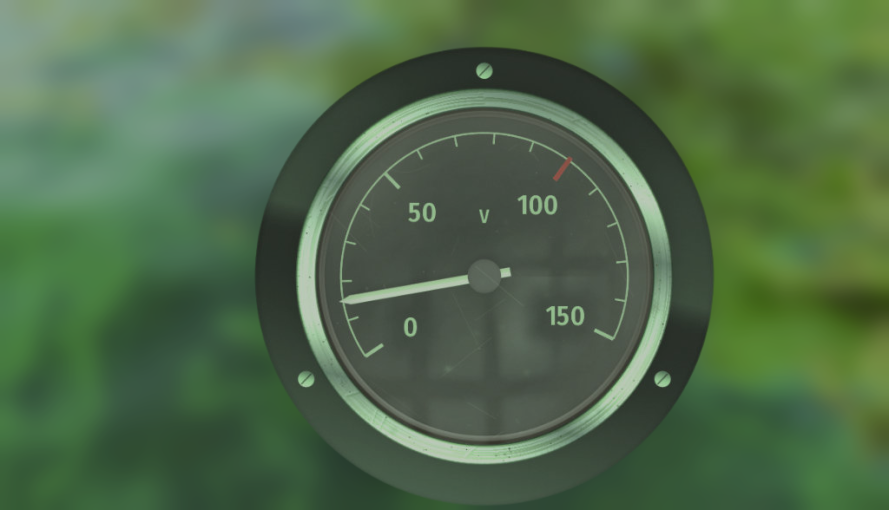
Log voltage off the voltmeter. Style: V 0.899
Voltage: V 15
